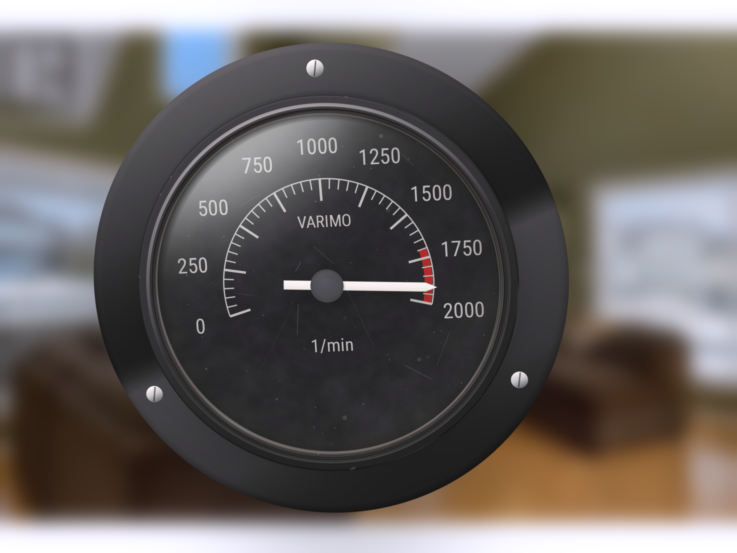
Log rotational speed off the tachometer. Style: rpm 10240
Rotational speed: rpm 1900
